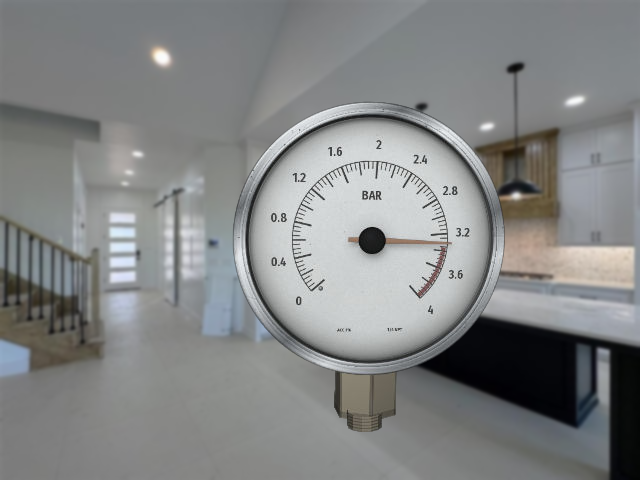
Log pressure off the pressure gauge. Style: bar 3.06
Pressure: bar 3.3
